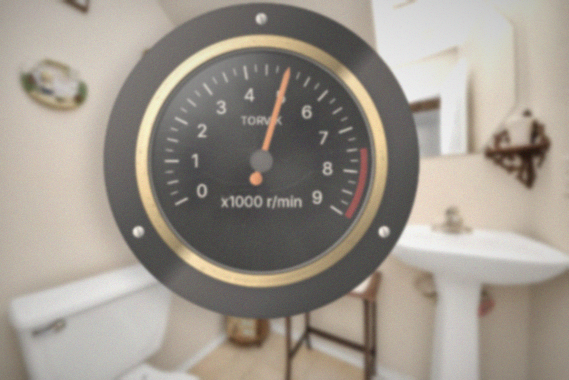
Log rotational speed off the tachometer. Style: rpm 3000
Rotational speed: rpm 5000
